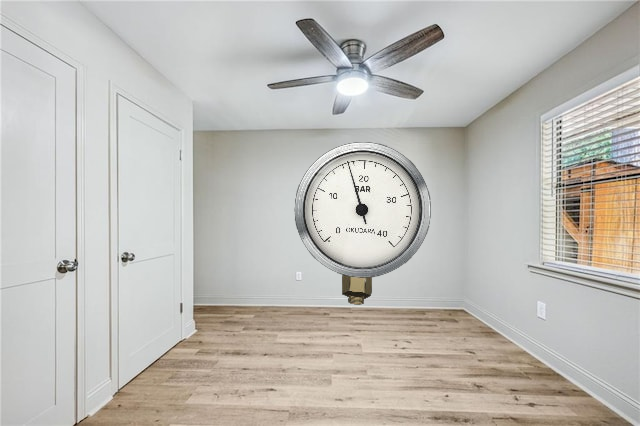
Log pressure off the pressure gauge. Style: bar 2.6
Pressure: bar 17
